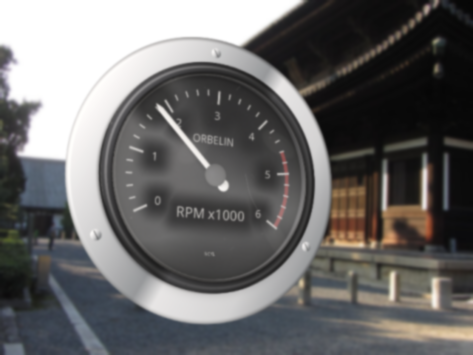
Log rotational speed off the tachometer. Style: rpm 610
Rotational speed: rpm 1800
